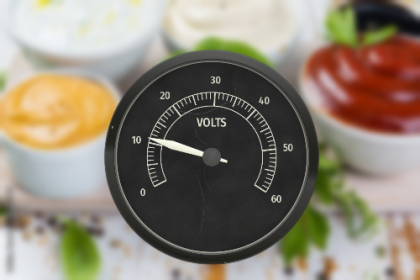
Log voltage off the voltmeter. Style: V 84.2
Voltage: V 11
